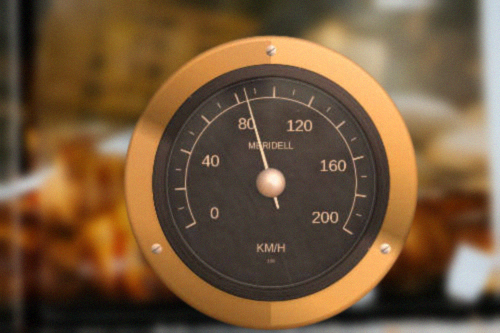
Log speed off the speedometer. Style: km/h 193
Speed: km/h 85
